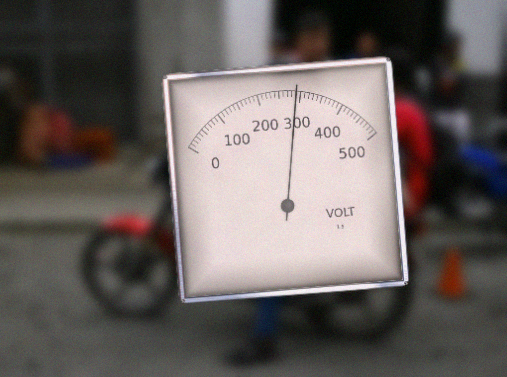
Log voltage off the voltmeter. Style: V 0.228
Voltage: V 290
